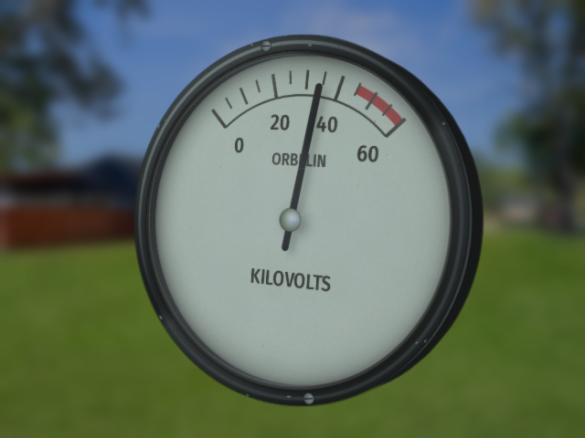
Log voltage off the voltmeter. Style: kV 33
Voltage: kV 35
